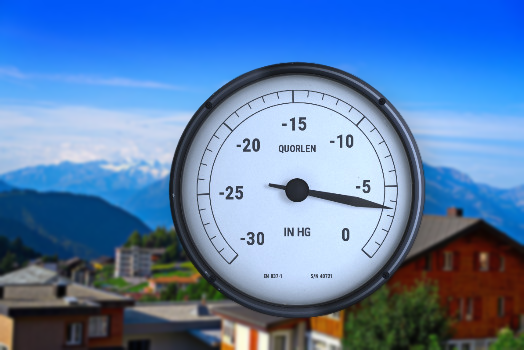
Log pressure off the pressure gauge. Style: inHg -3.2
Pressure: inHg -3.5
